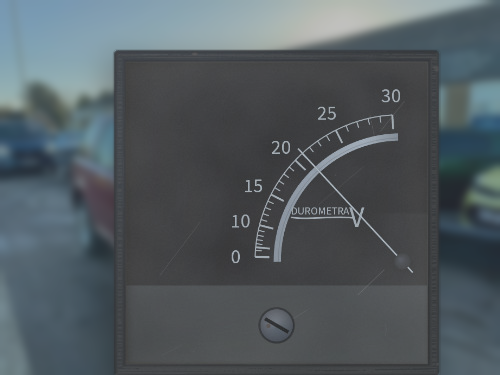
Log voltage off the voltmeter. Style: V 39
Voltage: V 21
